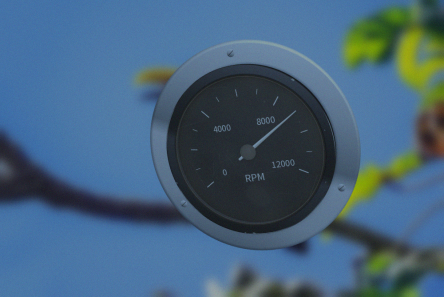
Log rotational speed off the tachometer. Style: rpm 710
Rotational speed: rpm 9000
